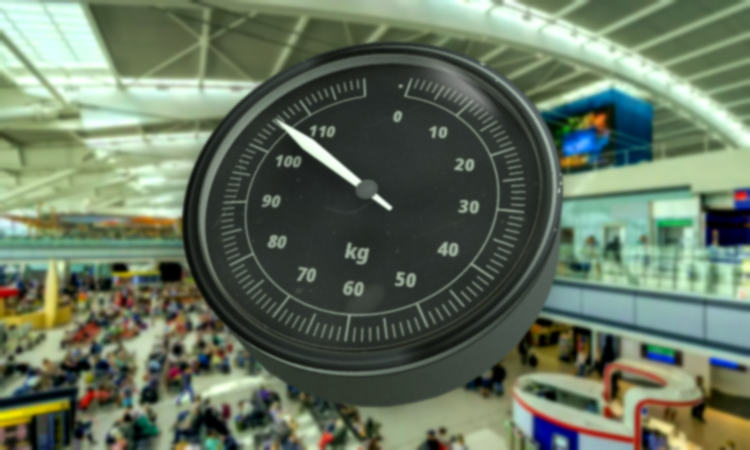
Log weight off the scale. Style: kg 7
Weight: kg 105
